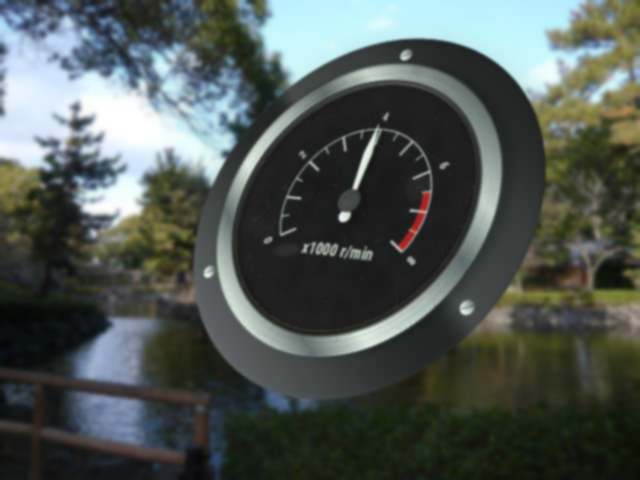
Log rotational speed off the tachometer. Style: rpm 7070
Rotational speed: rpm 4000
